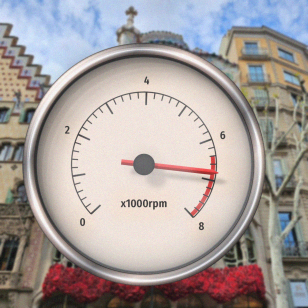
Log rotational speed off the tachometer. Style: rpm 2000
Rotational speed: rpm 6800
